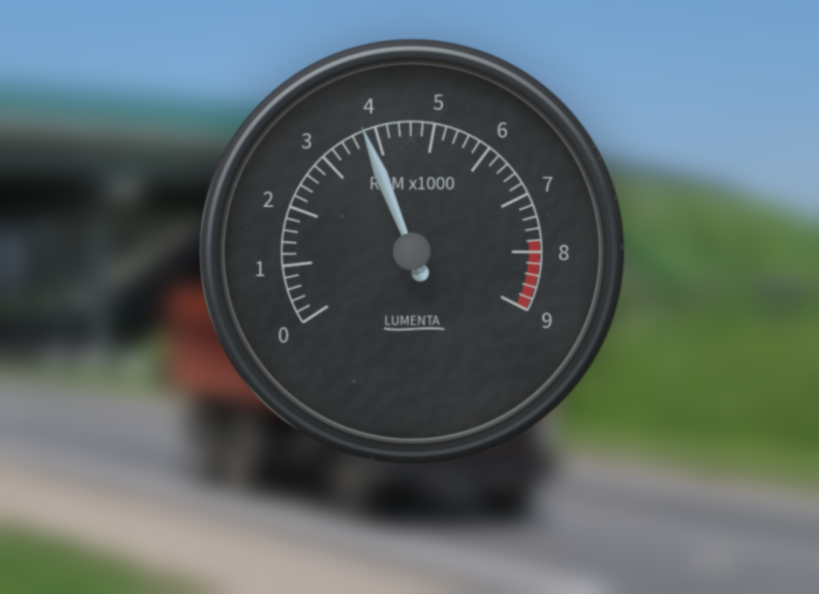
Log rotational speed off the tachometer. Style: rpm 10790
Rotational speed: rpm 3800
